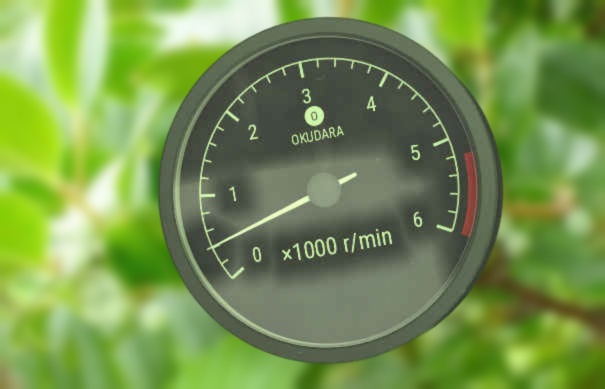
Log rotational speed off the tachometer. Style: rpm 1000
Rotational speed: rpm 400
